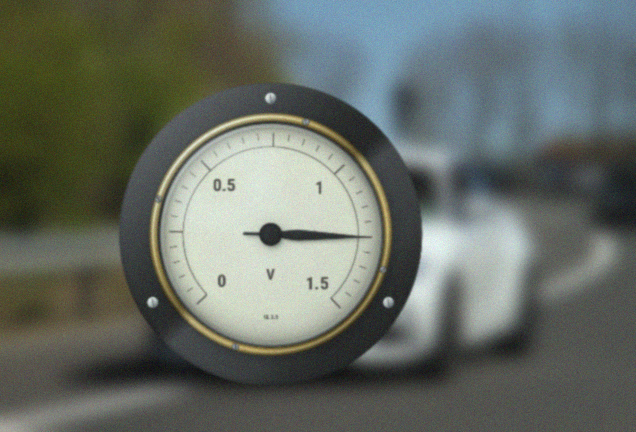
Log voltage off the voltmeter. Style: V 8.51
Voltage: V 1.25
